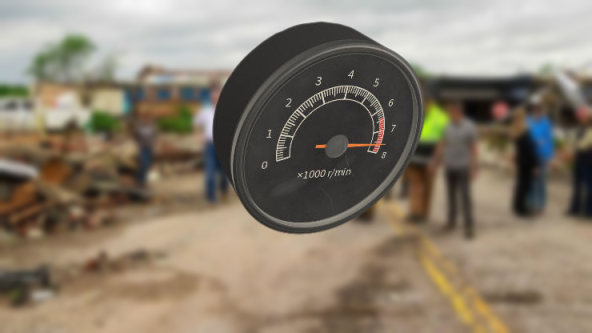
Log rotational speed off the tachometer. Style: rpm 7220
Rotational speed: rpm 7500
